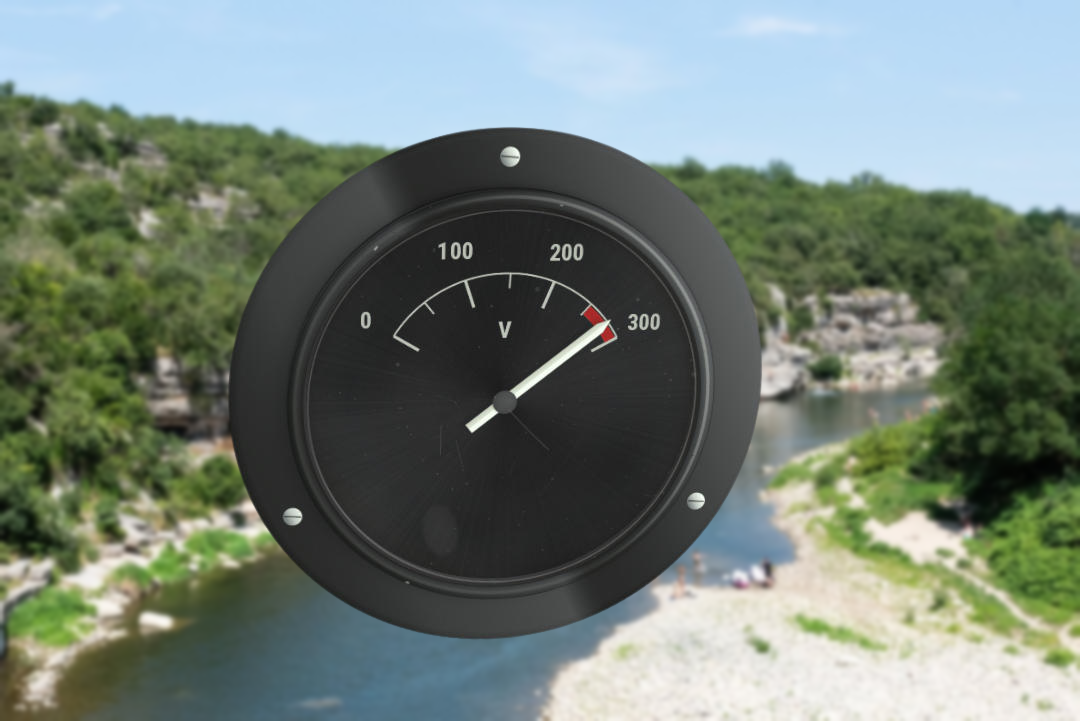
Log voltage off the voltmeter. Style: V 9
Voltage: V 275
